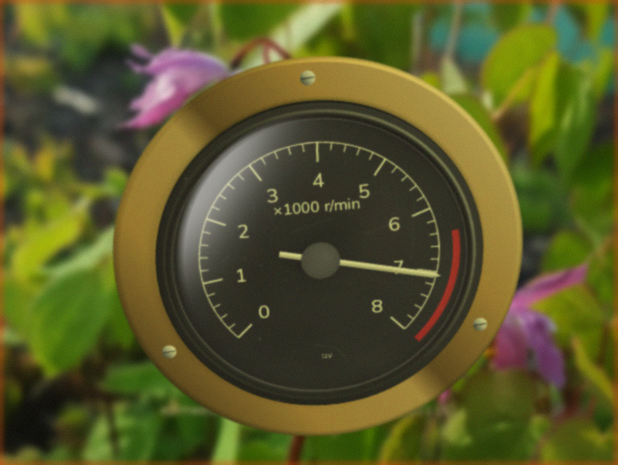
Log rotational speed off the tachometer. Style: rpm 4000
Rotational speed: rpm 7000
